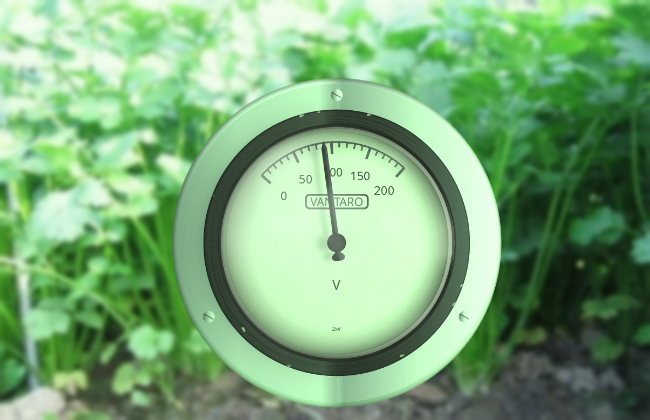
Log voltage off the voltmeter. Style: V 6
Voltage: V 90
